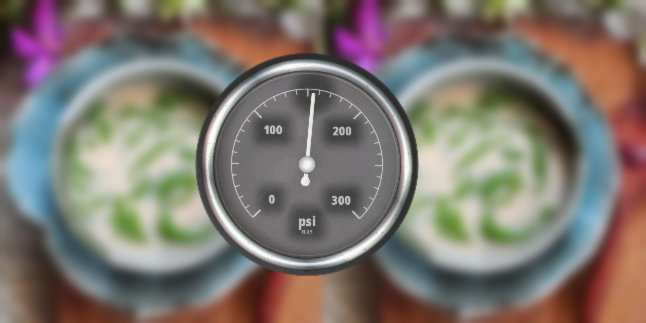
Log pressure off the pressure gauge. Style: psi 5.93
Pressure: psi 155
